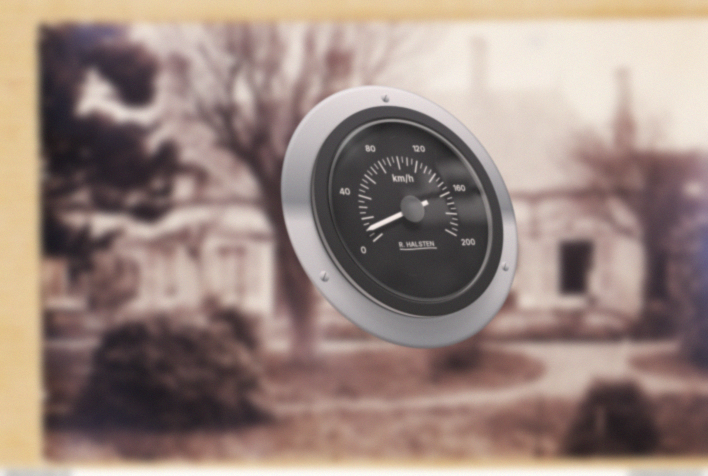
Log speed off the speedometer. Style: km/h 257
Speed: km/h 10
